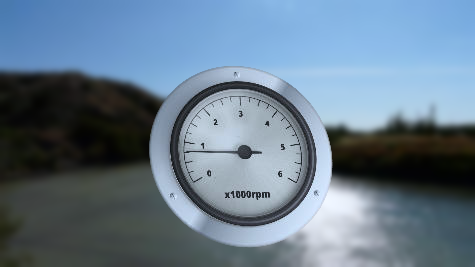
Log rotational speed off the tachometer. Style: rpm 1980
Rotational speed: rpm 750
